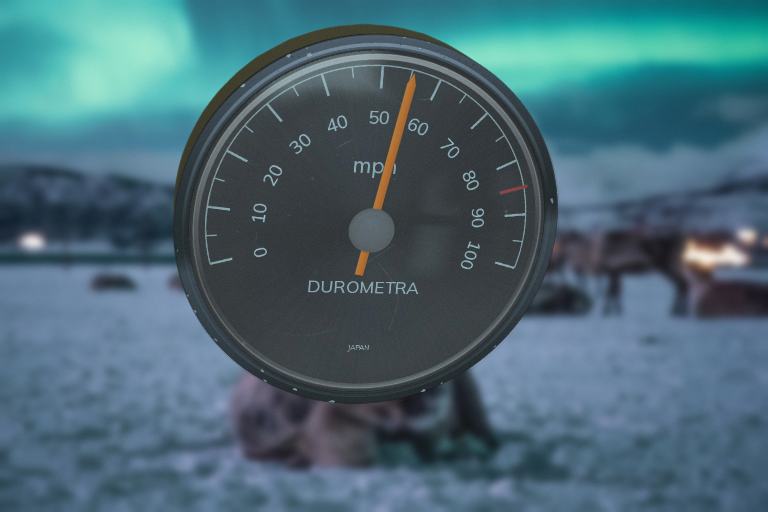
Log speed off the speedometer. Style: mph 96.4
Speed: mph 55
